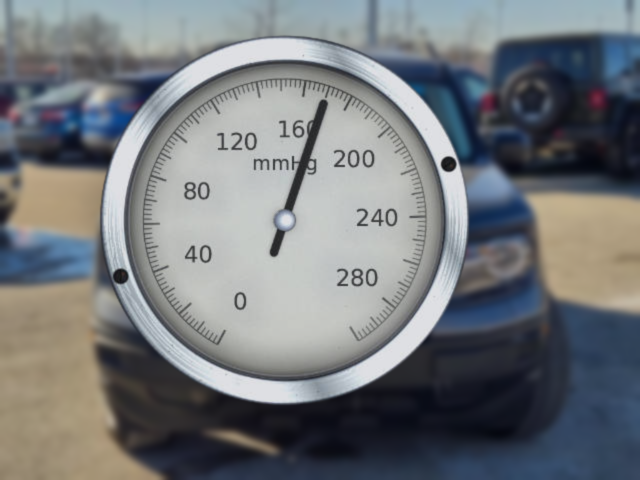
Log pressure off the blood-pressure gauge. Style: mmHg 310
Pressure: mmHg 170
